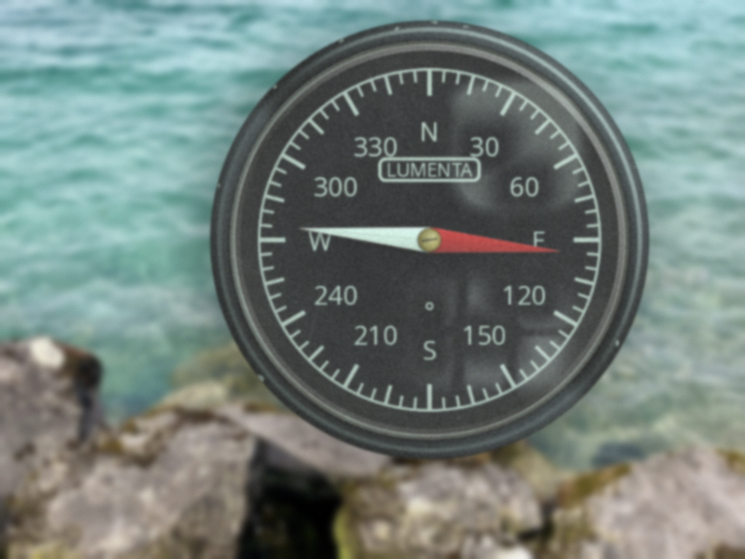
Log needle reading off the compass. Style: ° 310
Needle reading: ° 95
